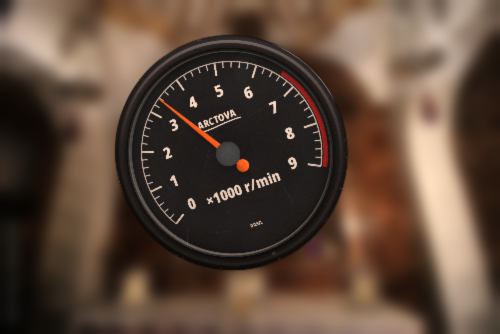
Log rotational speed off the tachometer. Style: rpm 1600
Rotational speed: rpm 3400
